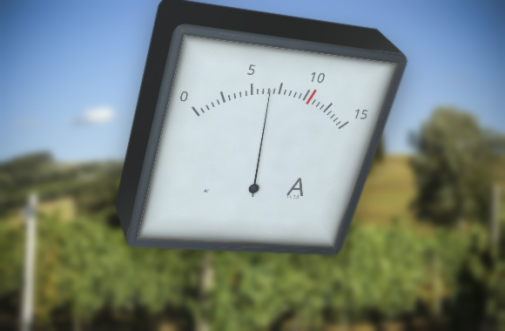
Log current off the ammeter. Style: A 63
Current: A 6.5
